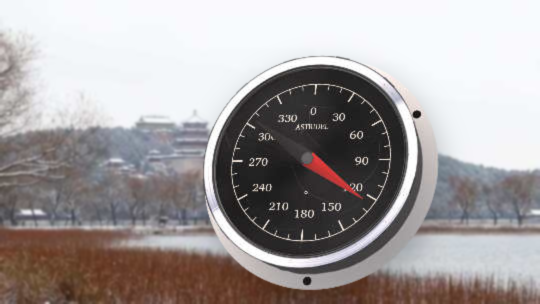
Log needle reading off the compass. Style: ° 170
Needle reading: ° 125
